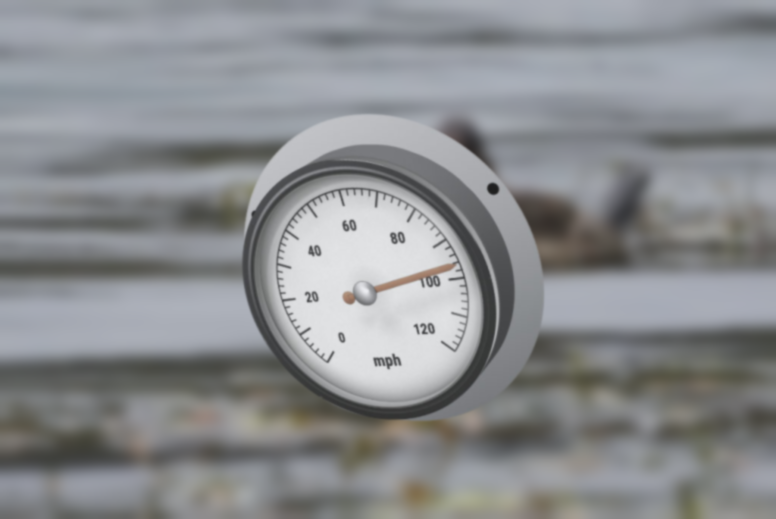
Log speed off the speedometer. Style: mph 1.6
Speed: mph 96
